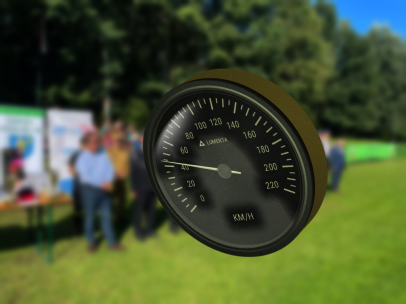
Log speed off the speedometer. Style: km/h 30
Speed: km/h 45
